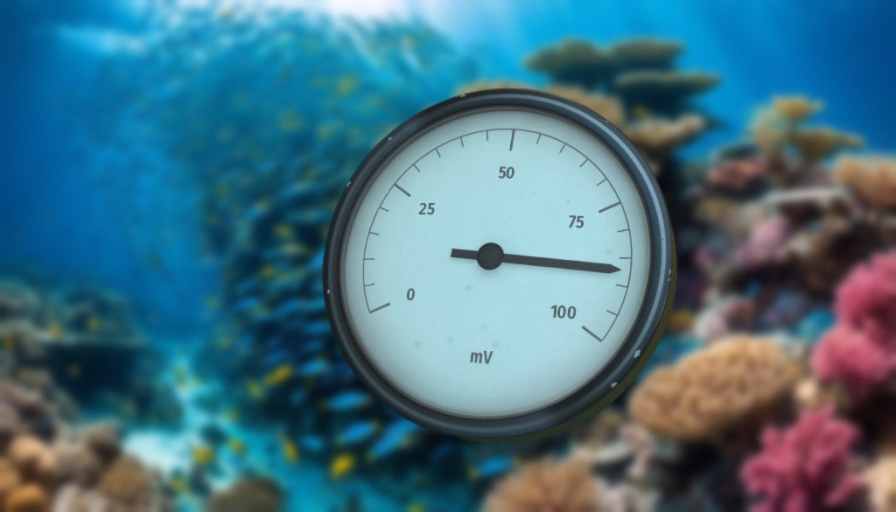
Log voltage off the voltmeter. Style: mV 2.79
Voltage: mV 87.5
